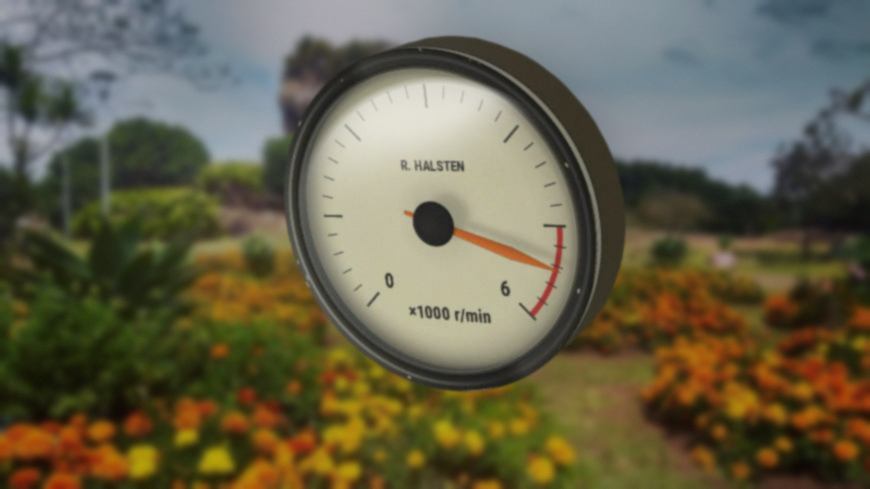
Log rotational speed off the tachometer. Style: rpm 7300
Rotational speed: rpm 5400
